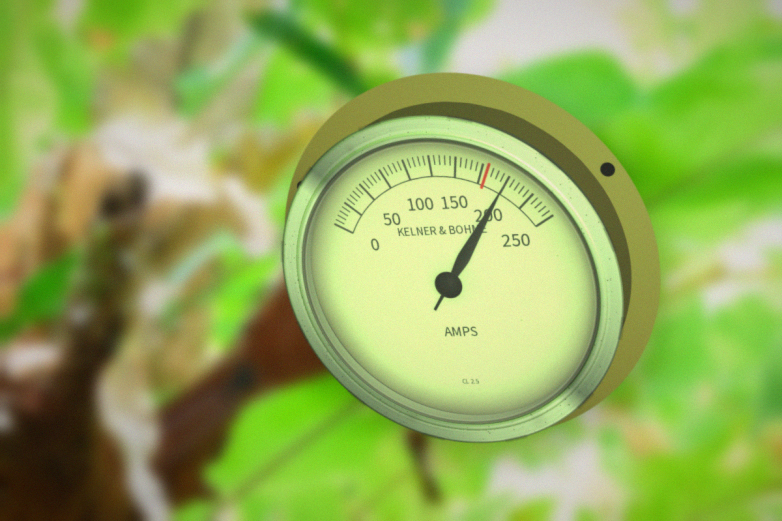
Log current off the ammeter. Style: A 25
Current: A 200
